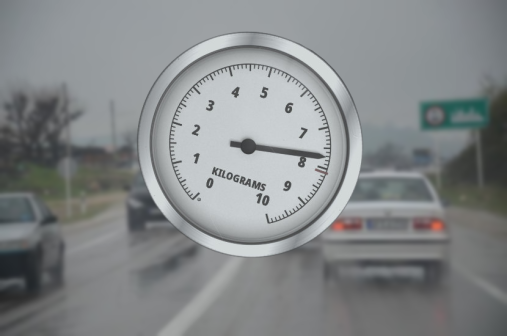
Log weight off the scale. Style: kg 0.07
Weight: kg 7.7
